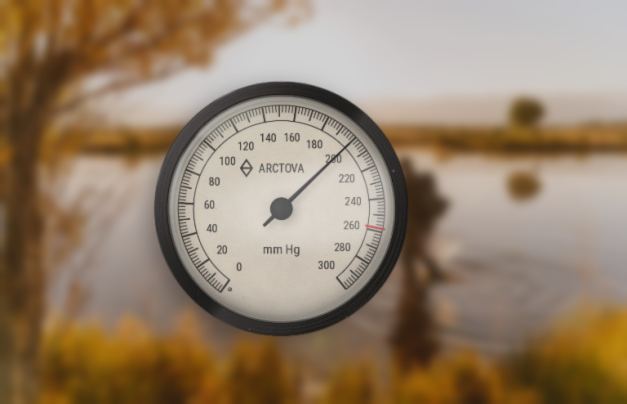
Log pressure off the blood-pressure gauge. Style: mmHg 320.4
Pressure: mmHg 200
